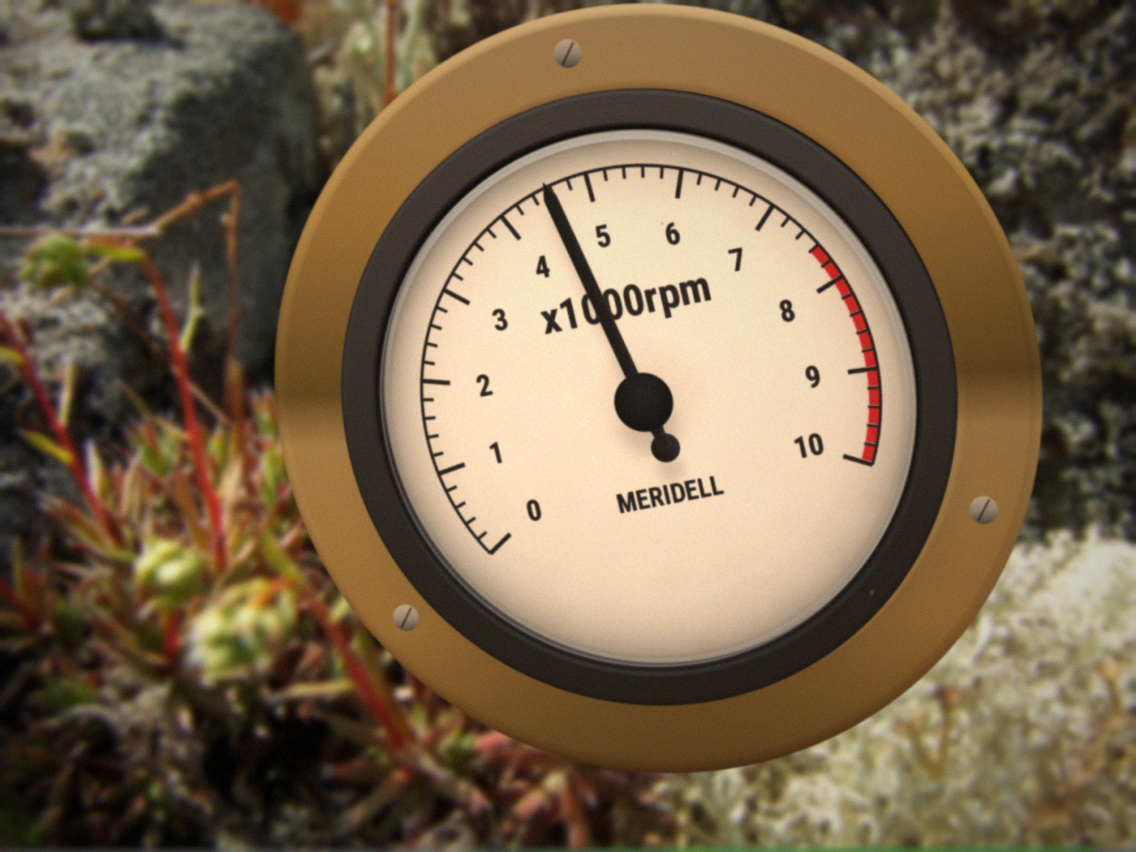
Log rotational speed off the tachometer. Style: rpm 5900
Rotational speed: rpm 4600
